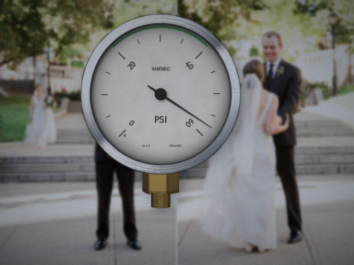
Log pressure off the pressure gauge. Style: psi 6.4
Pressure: psi 57.5
